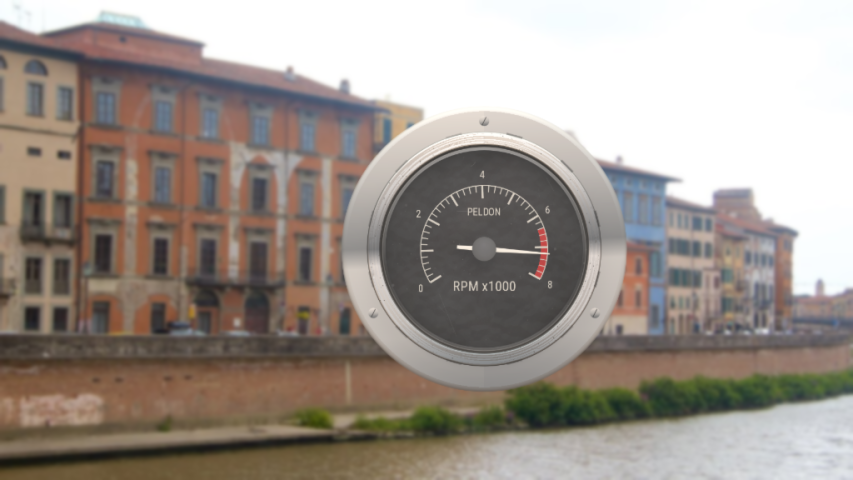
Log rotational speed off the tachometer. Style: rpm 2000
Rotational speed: rpm 7200
